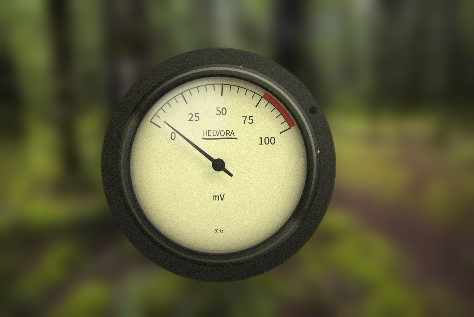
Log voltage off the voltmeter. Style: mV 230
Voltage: mV 5
